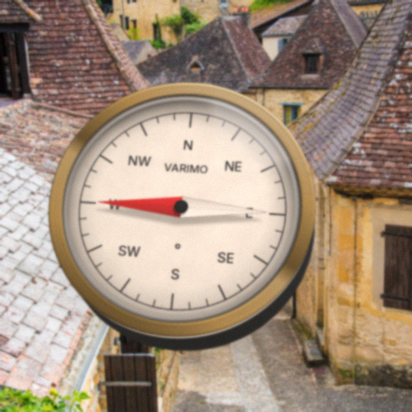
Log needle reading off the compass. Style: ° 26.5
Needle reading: ° 270
